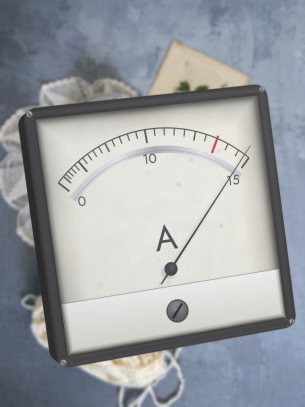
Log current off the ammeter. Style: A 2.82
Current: A 14.75
